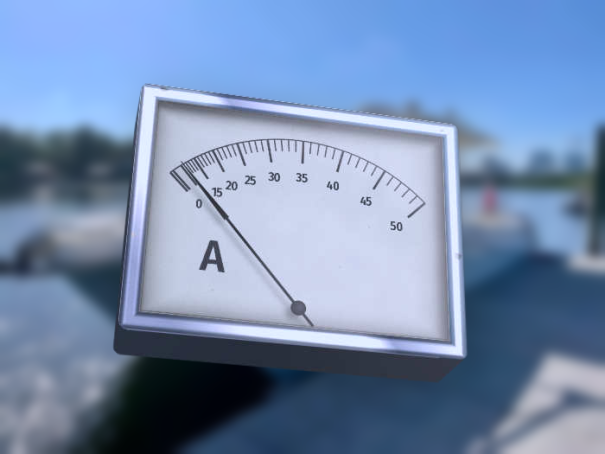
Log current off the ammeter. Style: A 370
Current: A 10
